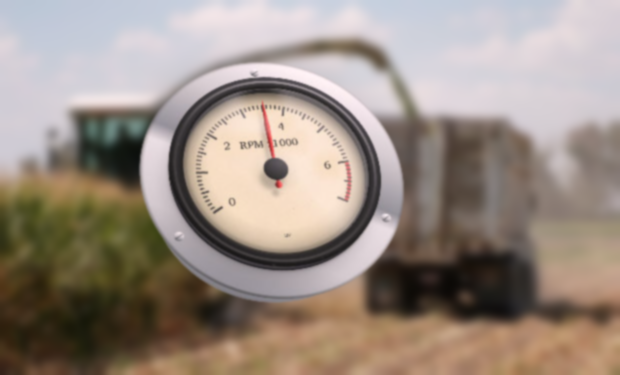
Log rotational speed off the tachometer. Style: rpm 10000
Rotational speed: rpm 3500
